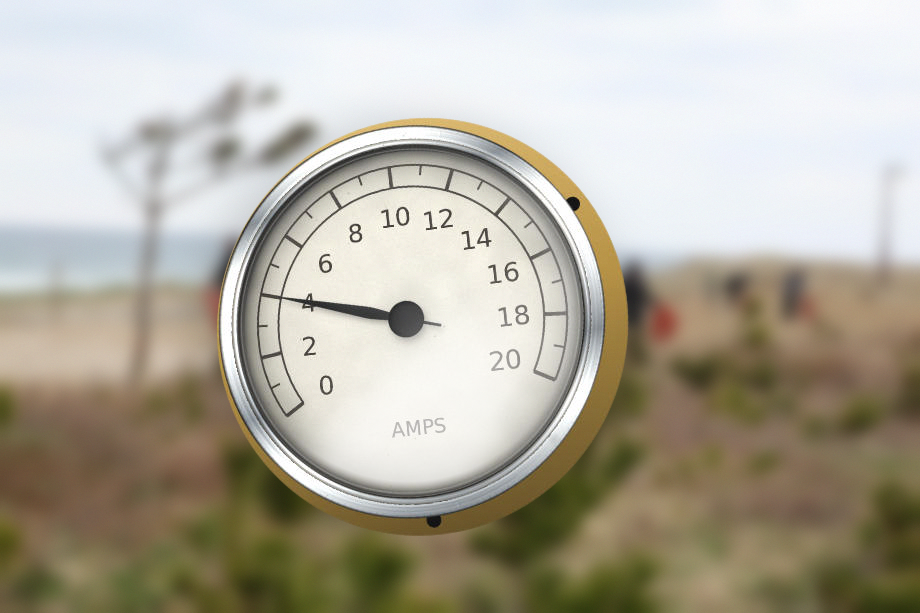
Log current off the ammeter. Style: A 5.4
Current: A 4
